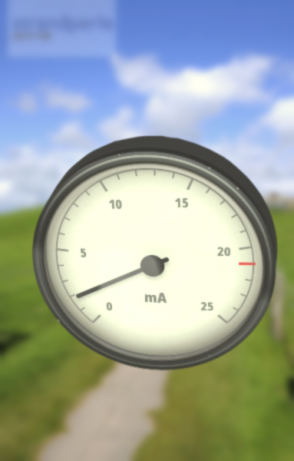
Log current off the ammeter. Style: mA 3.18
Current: mA 2
